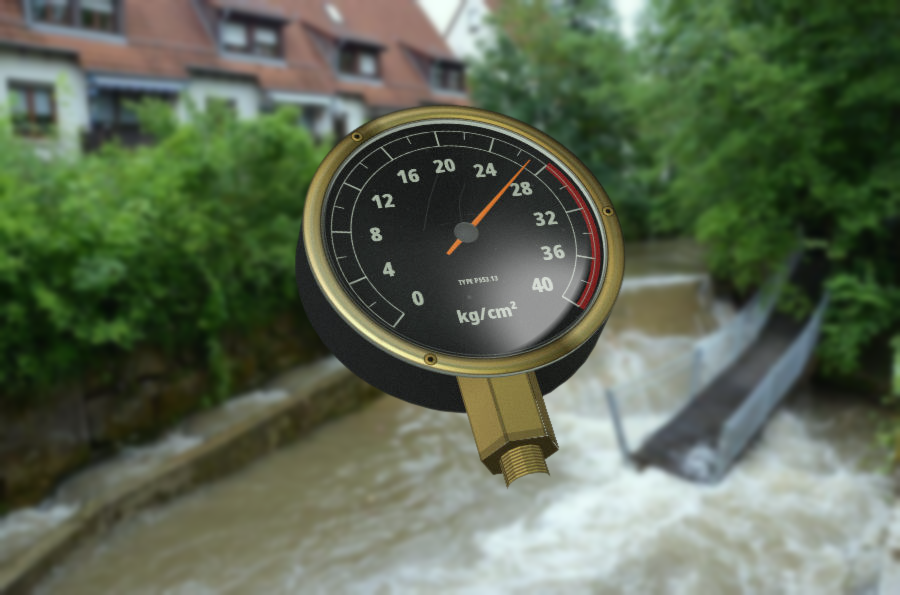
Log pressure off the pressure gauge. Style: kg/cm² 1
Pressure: kg/cm² 27
